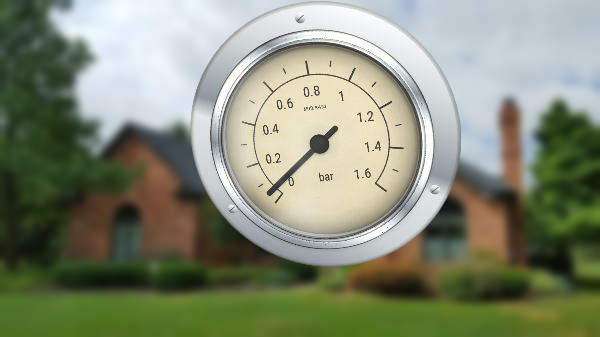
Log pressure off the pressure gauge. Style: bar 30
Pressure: bar 0.05
